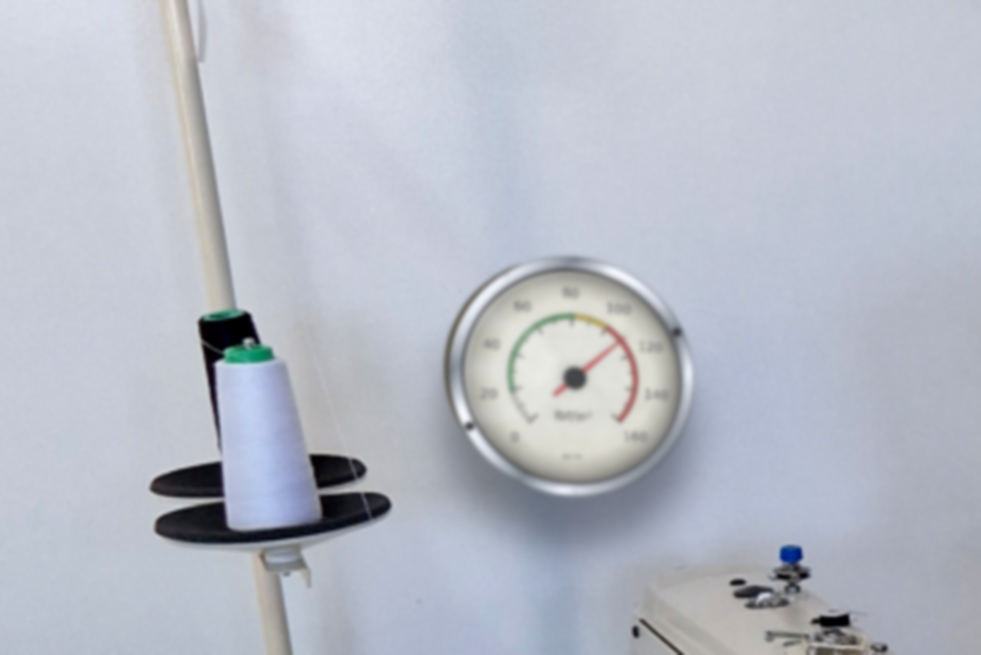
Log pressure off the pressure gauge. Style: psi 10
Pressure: psi 110
